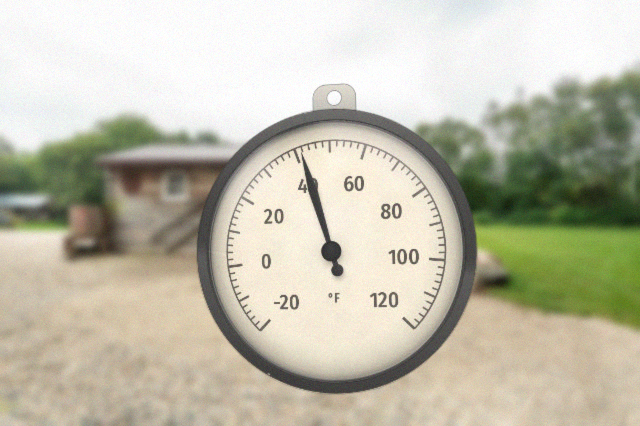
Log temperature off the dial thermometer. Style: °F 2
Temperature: °F 42
